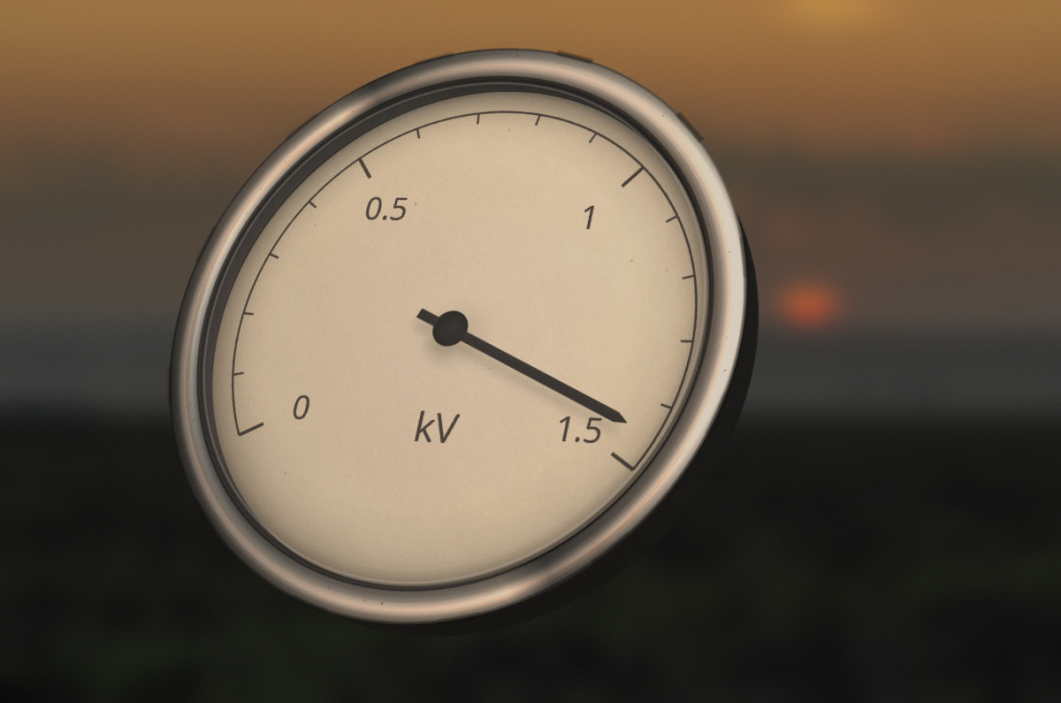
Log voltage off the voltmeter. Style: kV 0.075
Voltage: kV 1.45
